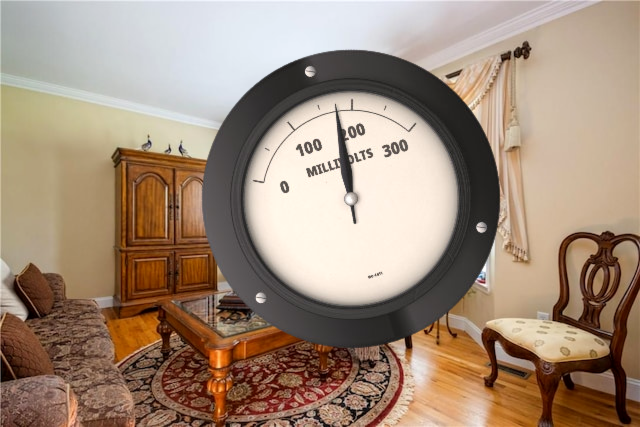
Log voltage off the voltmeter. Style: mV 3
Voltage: mV 175
